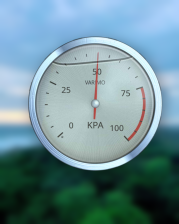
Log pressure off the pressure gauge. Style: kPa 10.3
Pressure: kPa 50
